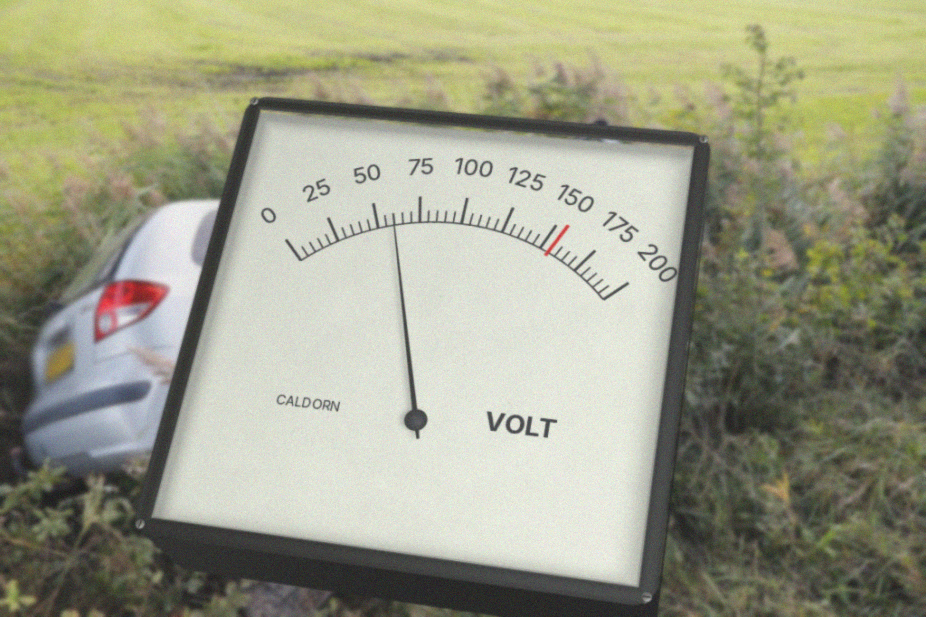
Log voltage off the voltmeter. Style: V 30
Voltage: V 60
